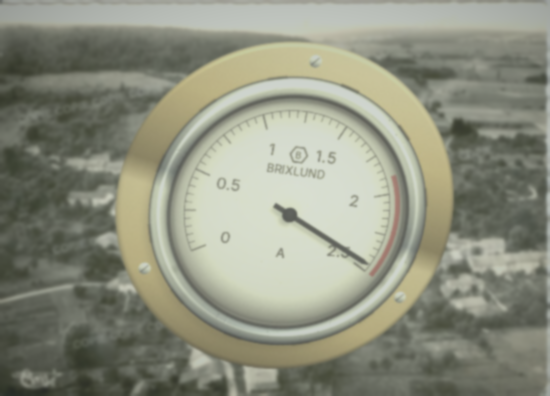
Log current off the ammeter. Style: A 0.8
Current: A 2.45
